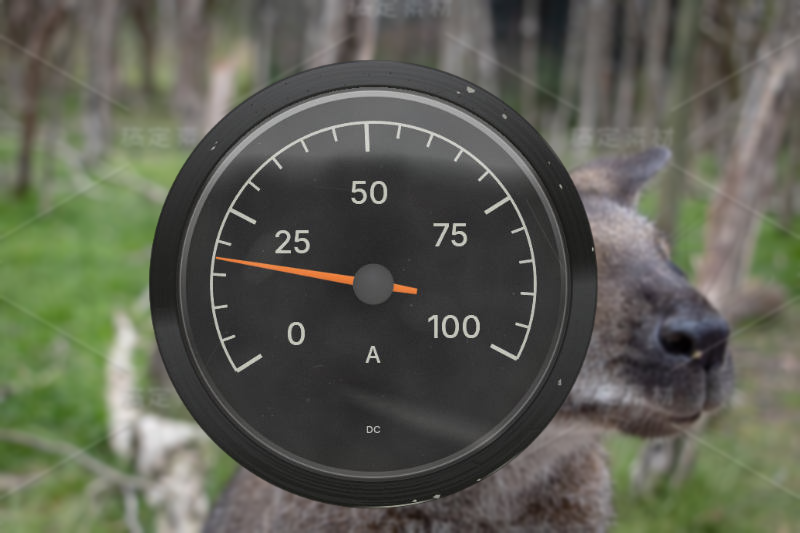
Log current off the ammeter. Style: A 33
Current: A 17.5
